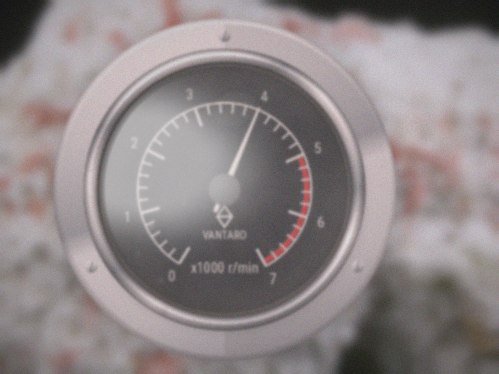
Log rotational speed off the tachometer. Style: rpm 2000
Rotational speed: rpm 4000
